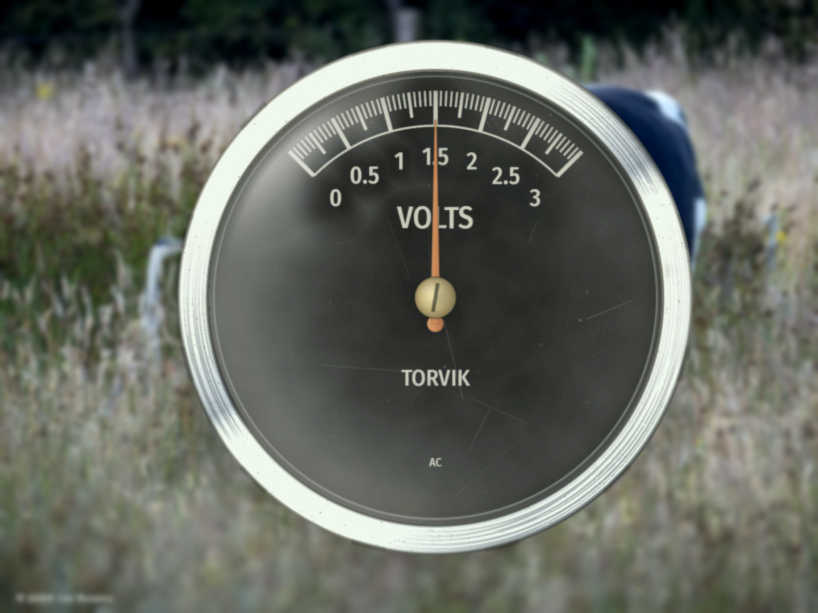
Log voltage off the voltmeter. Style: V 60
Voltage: V 1.5
